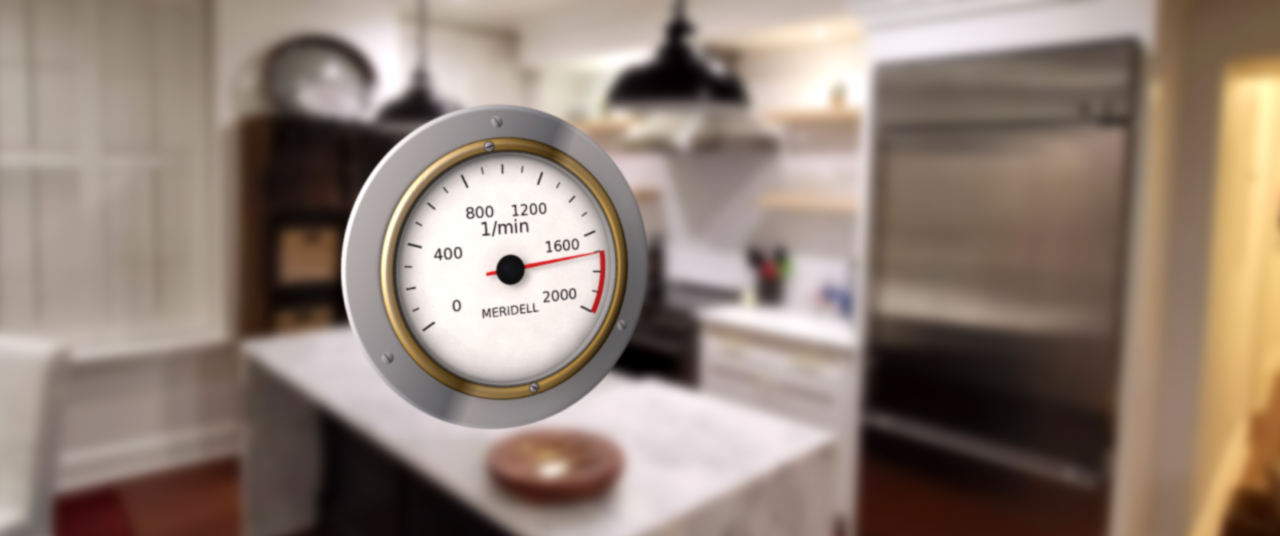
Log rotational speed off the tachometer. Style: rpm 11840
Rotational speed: rpm 1700
